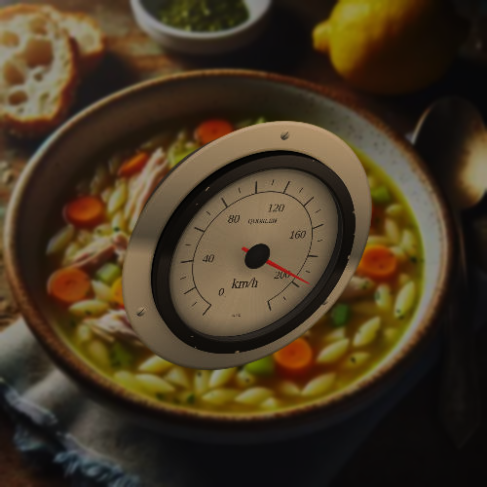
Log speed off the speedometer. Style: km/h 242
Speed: km/h 195
